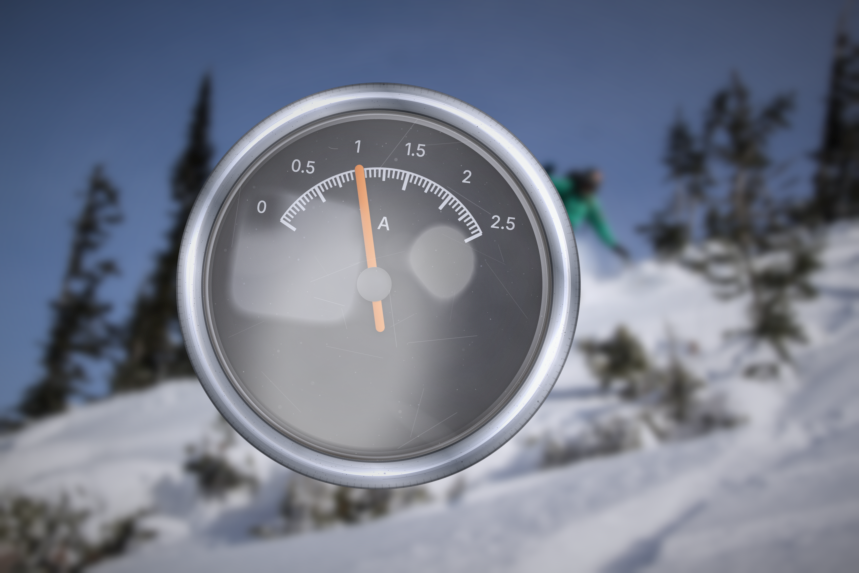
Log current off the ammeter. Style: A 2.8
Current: A 1
